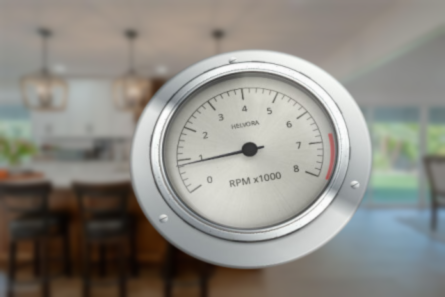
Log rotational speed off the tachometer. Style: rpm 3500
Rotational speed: rpm 800
